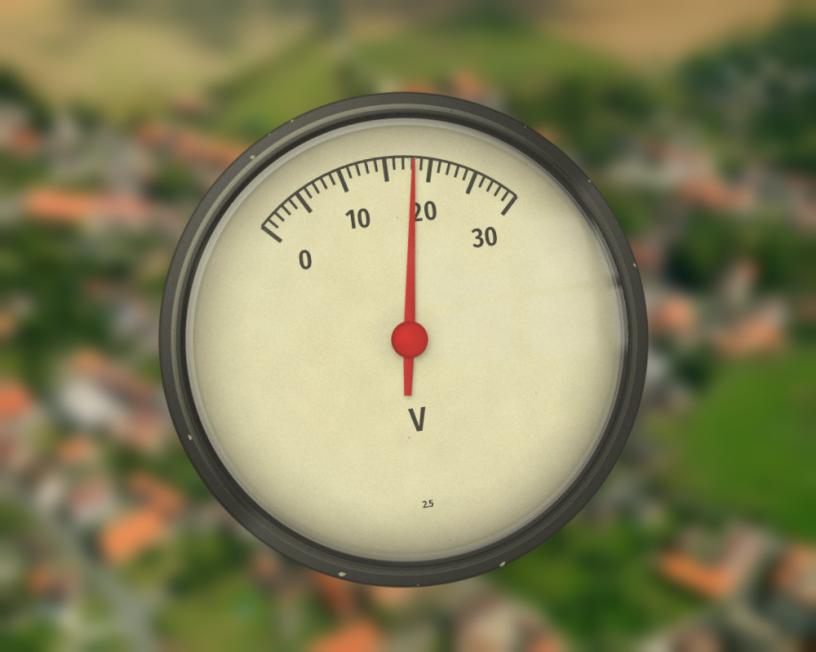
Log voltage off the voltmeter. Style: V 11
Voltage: V 18
